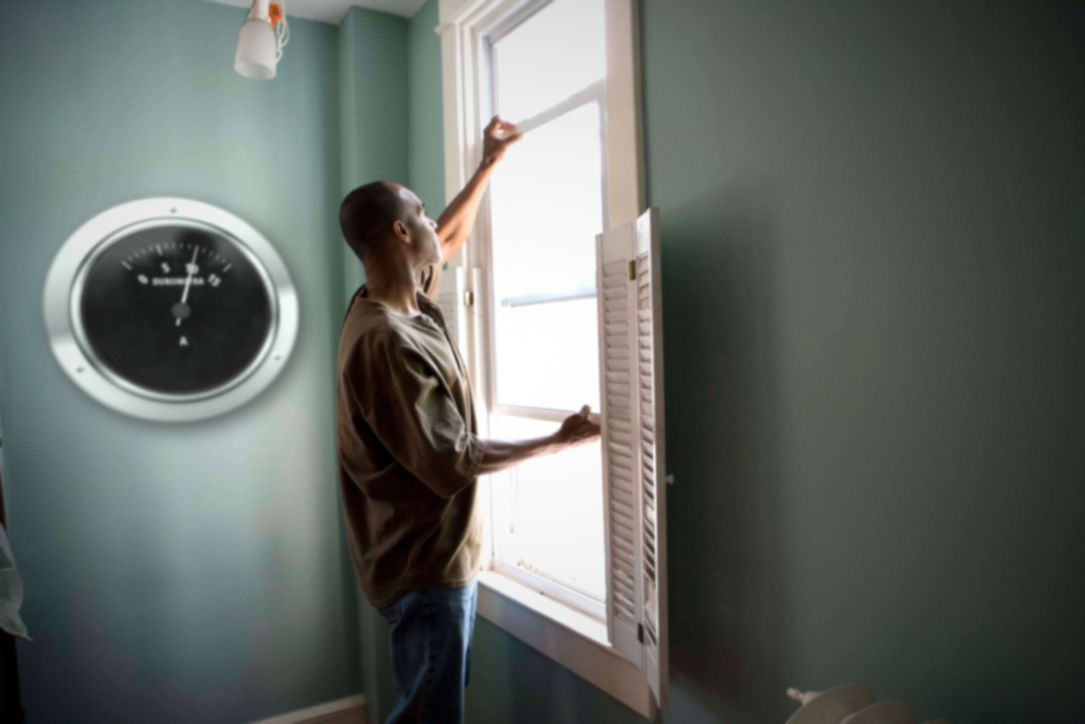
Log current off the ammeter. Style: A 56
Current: A 10
